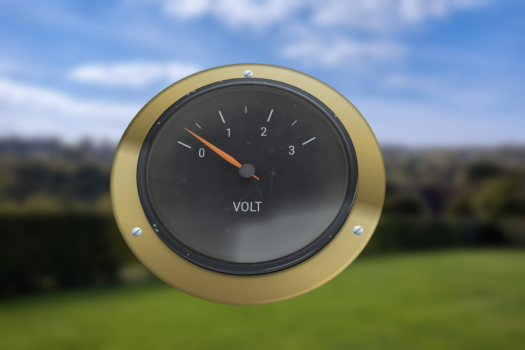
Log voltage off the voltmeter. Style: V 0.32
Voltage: V 0.25
